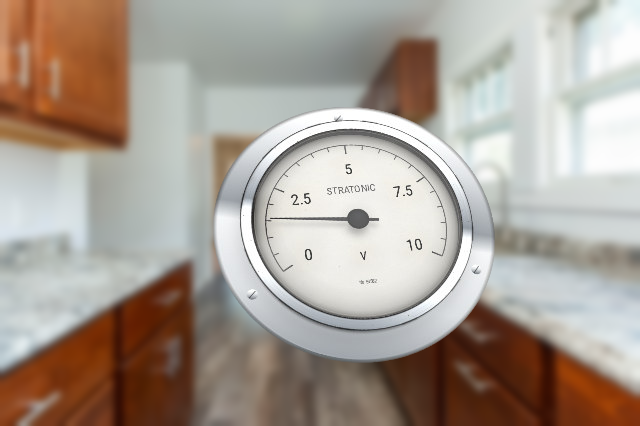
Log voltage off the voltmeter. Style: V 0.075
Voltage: V 1.5
